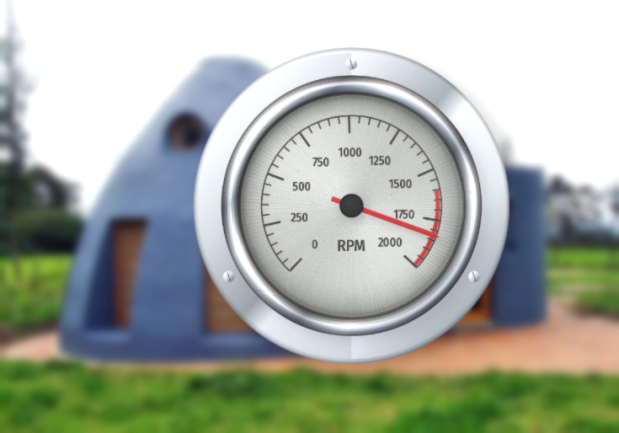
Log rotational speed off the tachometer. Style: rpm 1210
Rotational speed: rpm 1825
